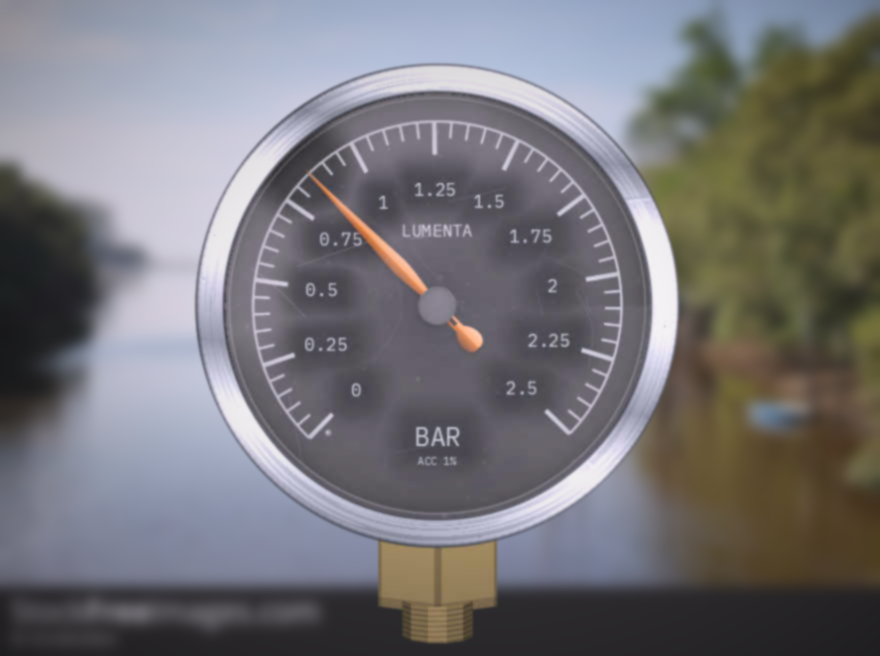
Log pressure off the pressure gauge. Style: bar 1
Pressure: bar 0.85
